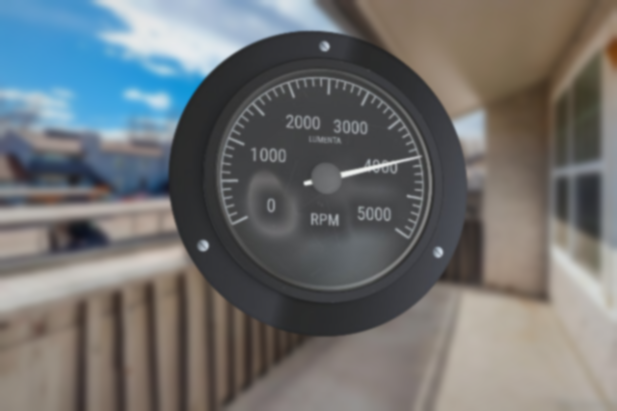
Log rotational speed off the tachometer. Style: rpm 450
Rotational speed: rpm 4000
